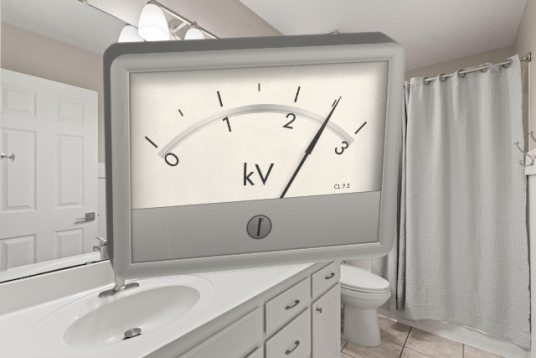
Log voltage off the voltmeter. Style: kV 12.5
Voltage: kV 2.5
